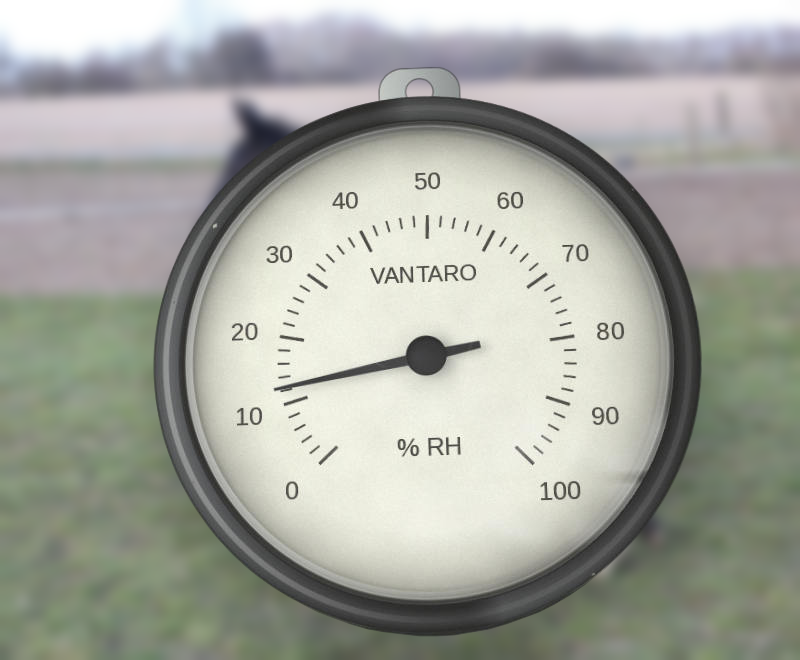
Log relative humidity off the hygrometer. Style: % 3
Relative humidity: % 12
